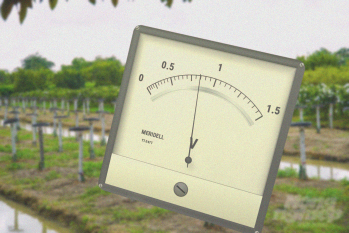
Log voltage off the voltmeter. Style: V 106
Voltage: V 0.85
